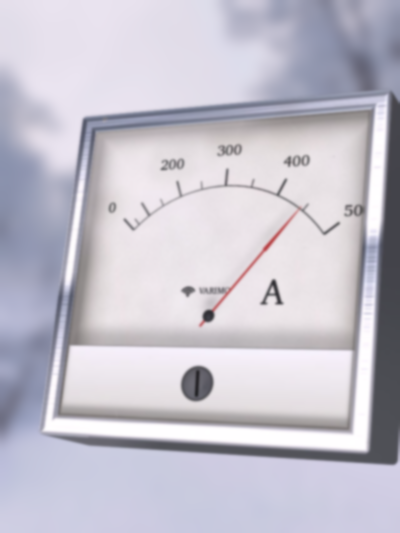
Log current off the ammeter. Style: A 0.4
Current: A 450
